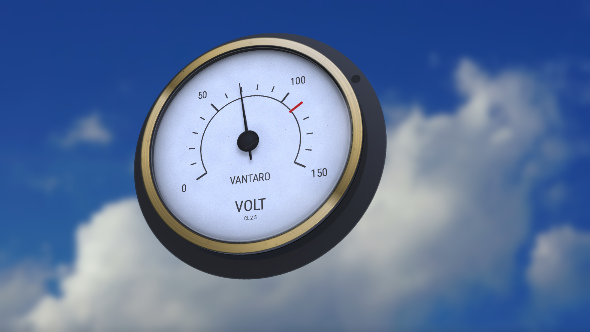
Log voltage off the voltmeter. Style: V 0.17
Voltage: V 70
